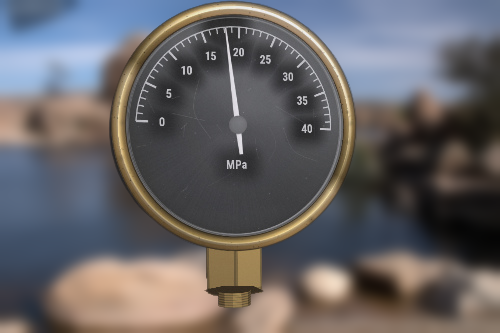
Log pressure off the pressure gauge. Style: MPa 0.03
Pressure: MPa 18
